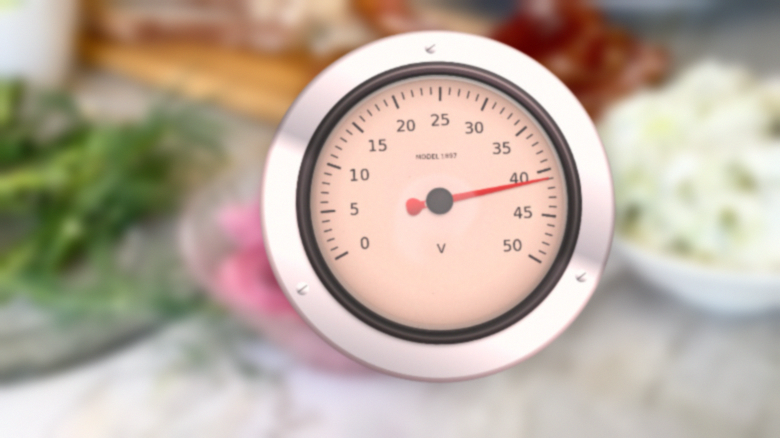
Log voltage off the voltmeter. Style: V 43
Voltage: V 41
